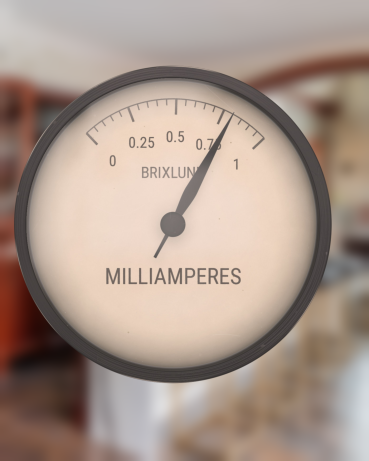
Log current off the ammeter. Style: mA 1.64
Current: mA 0.8
